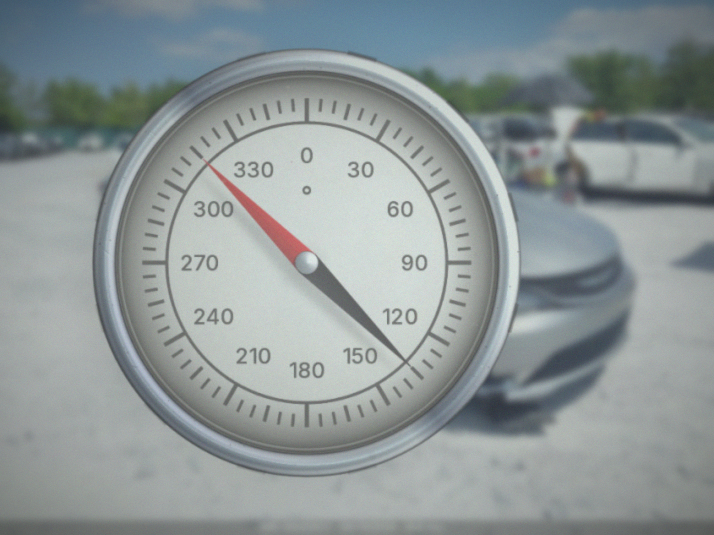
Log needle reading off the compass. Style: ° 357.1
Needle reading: ° 315
